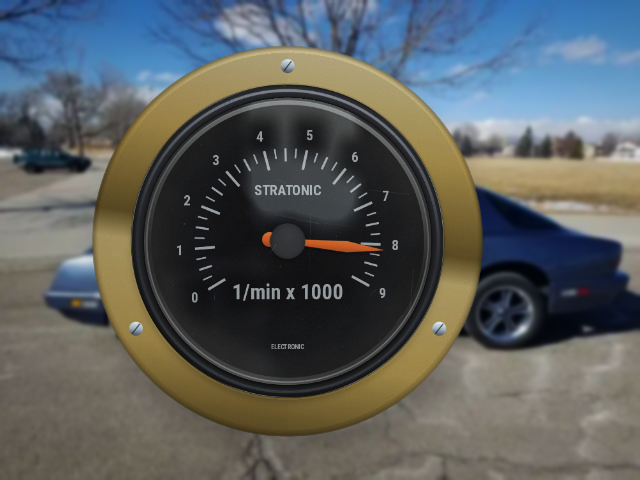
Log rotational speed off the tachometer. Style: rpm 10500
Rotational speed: rpm 8125
